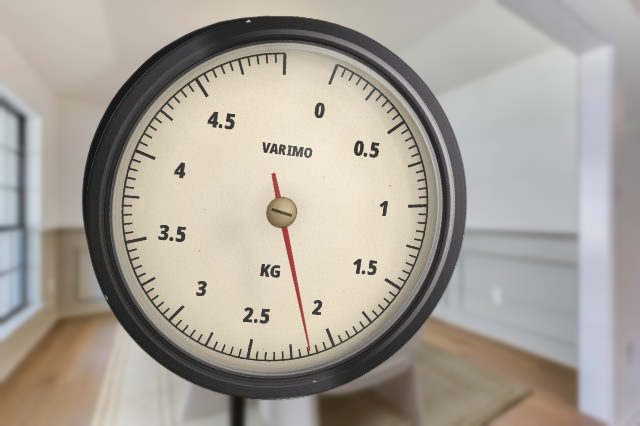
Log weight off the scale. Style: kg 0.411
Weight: kg 2.15
